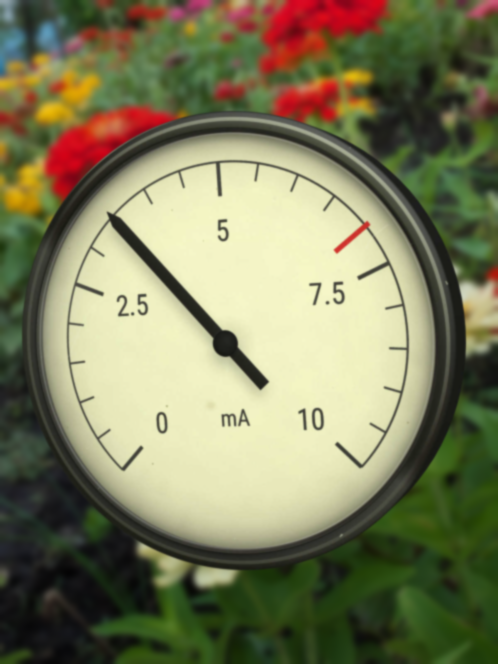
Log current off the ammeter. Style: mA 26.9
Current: mA 3.5
